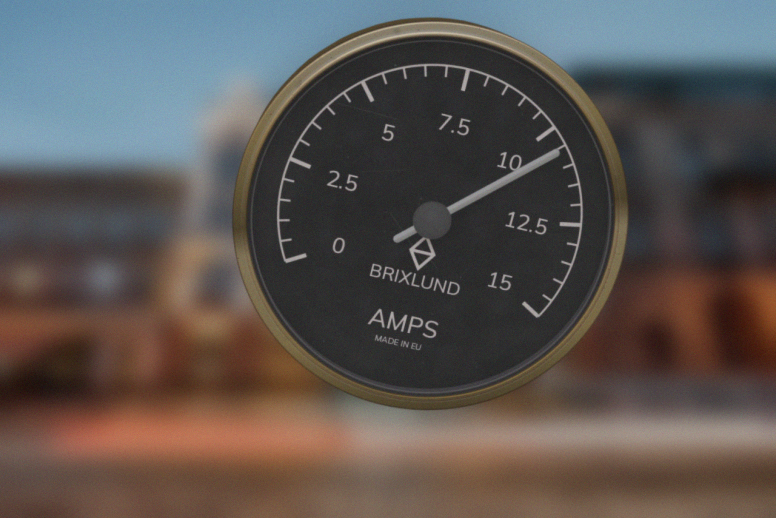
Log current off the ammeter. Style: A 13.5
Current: A 10.5
